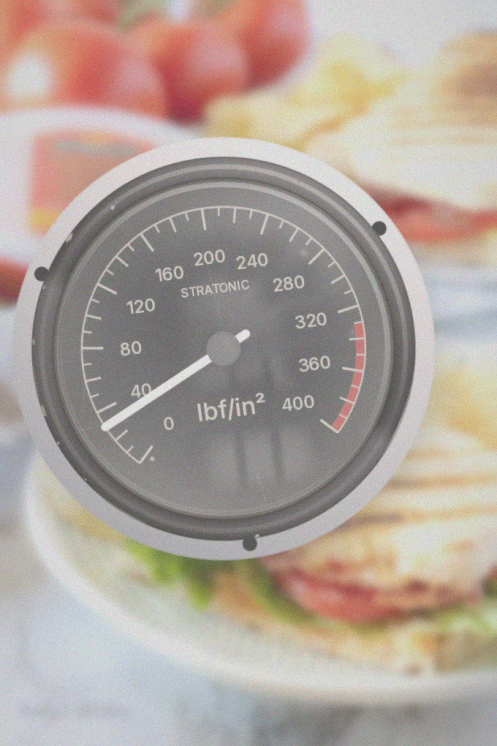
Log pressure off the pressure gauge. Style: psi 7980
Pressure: psi 30
